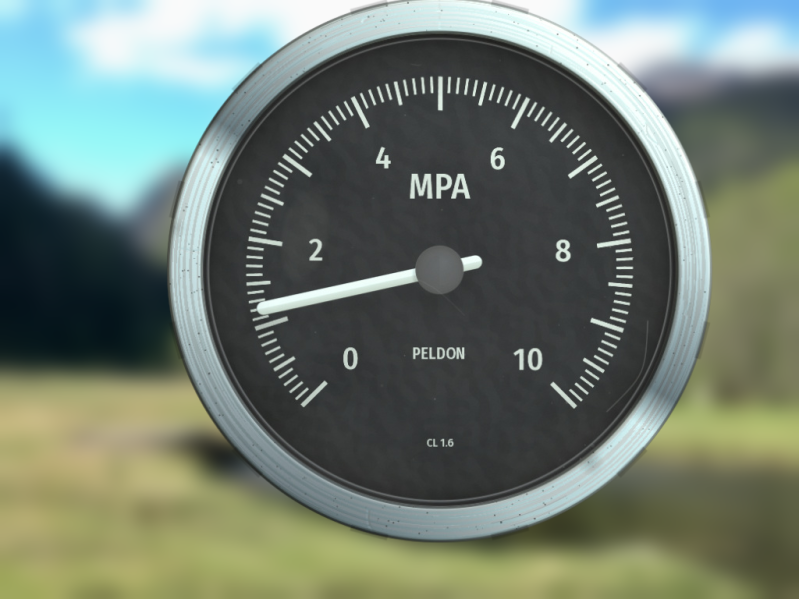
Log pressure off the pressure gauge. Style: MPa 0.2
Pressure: MPa 1.2
